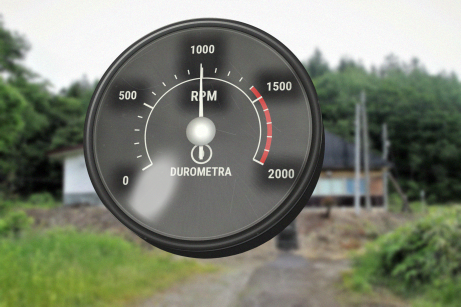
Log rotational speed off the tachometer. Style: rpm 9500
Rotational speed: rpm 1000
